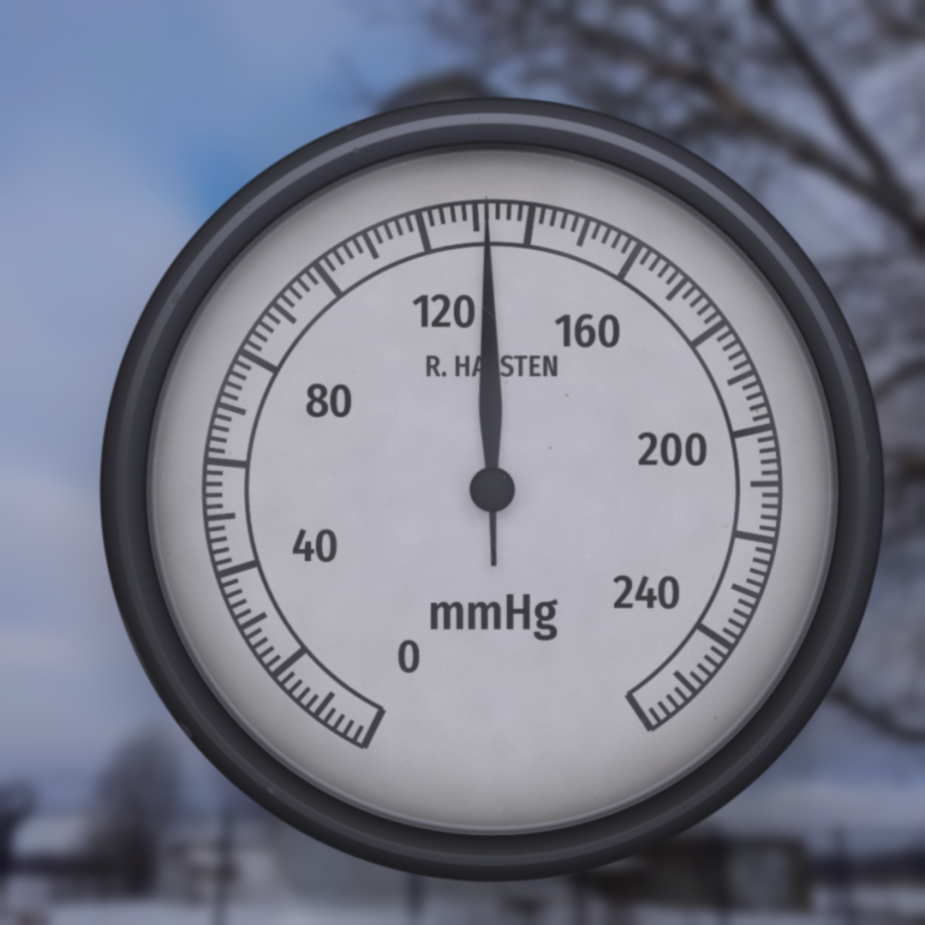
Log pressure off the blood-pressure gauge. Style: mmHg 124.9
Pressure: mmHg 132
